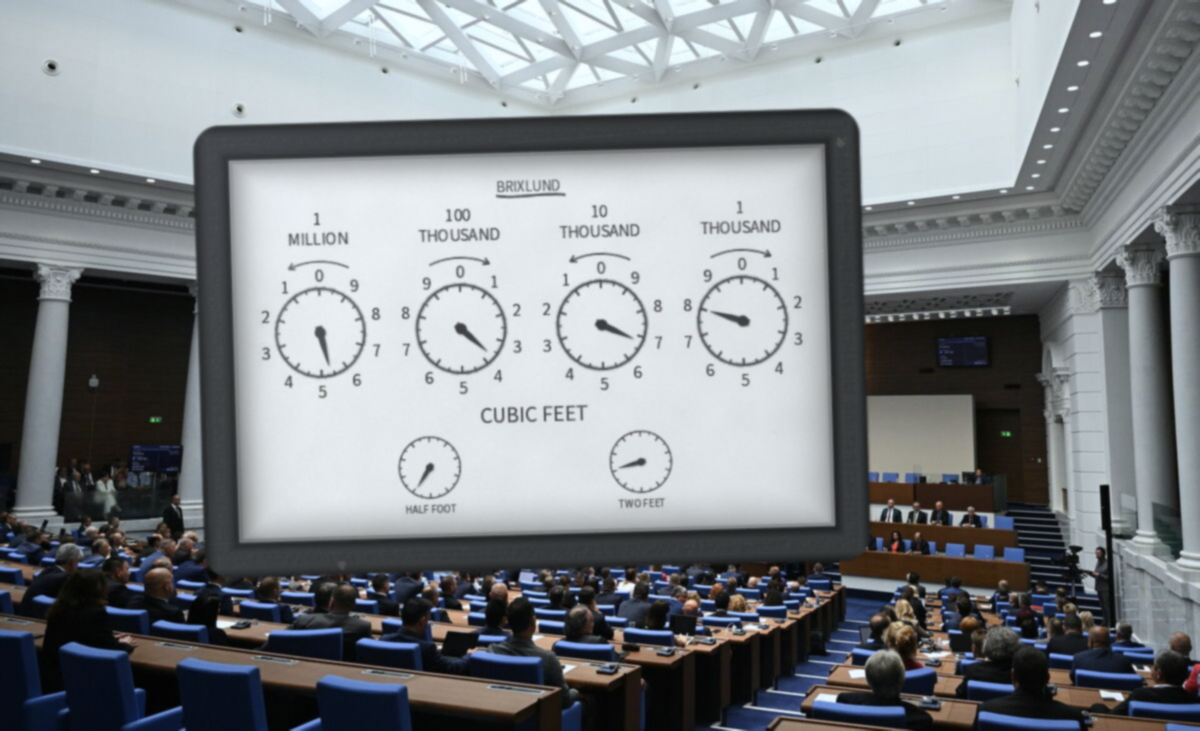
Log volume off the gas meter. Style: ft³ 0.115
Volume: ft³ 536800
